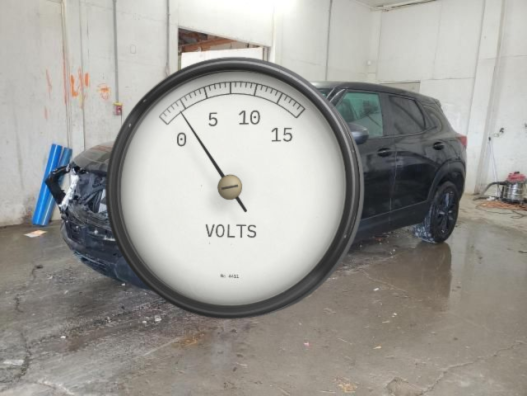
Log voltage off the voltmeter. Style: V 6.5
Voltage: V 2
